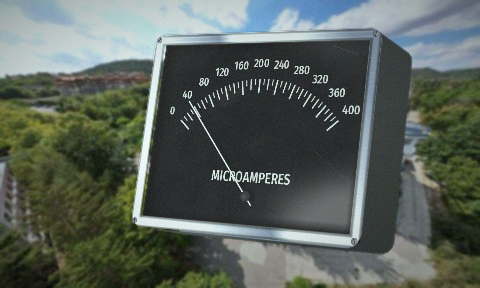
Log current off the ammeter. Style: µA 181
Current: µA 40
